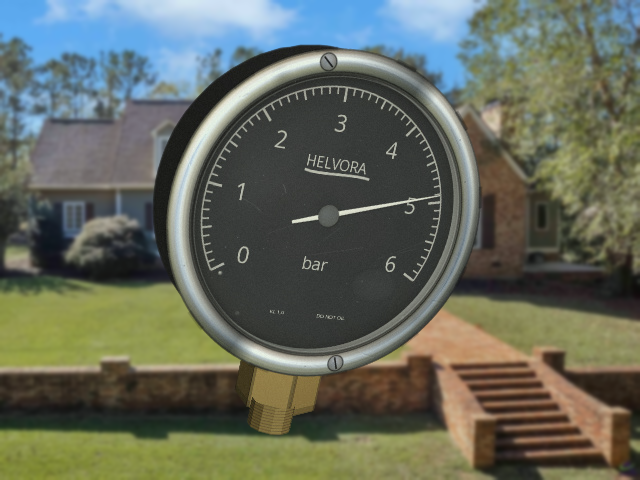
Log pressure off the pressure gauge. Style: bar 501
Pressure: bar 4.9
